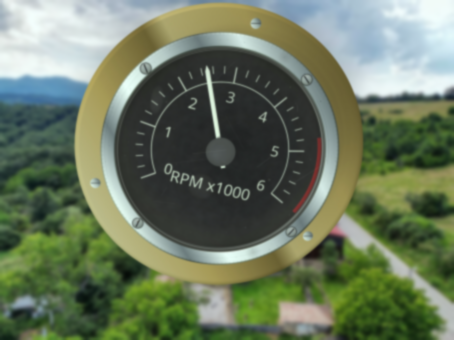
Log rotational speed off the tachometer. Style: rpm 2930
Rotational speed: rpm 2500
